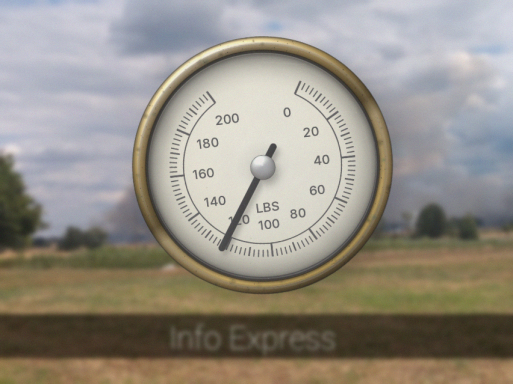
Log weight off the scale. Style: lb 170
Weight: lb 122
